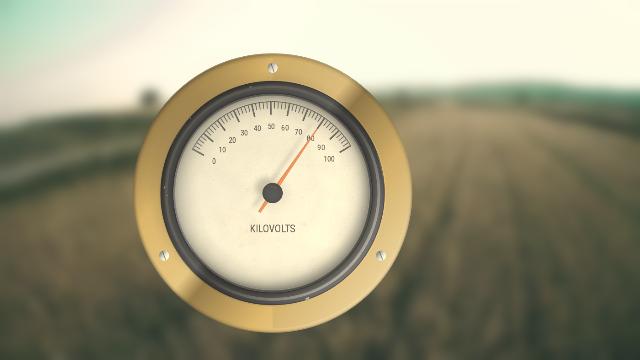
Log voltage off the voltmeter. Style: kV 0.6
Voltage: kV 80
